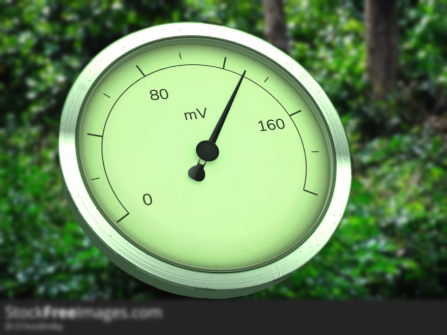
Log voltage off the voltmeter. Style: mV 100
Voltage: mV 130
